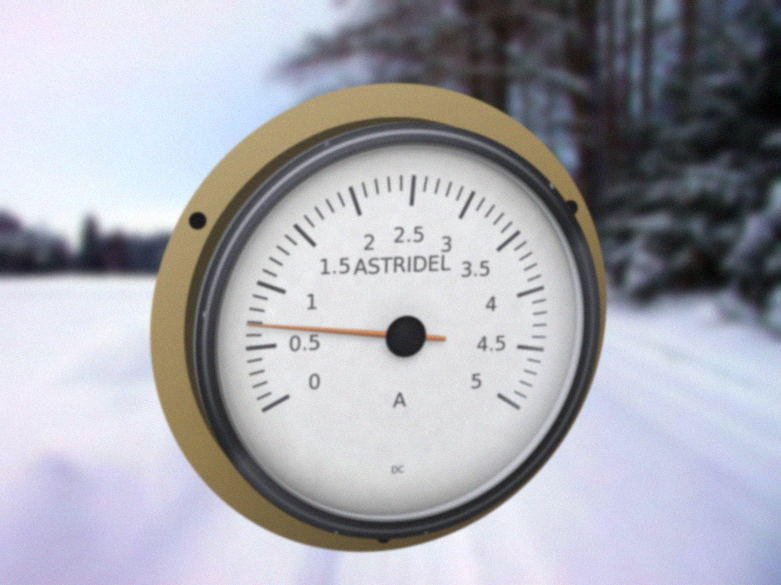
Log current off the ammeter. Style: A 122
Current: A 0.7
